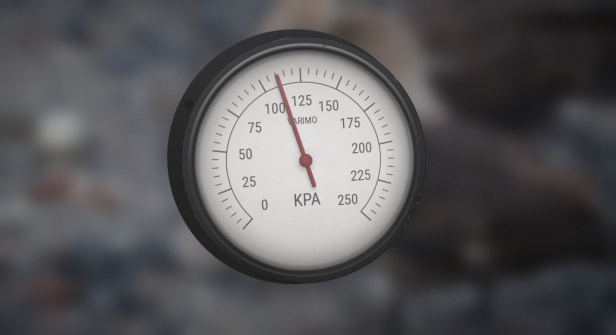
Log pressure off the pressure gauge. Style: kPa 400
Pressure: kPa 110
